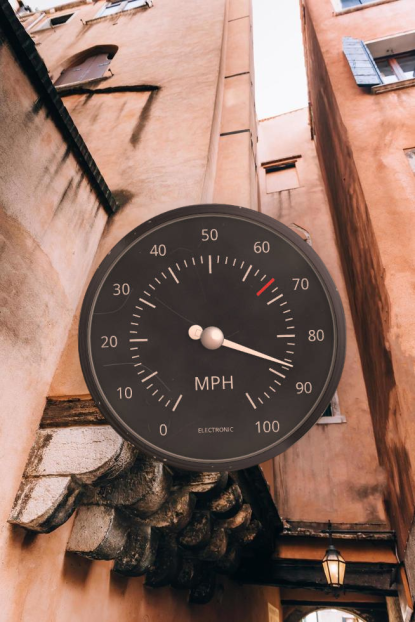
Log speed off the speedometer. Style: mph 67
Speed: mph 87
